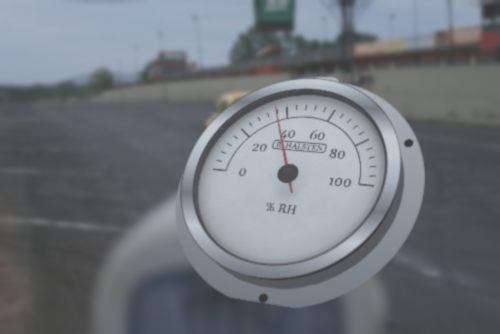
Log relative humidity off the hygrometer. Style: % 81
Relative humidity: % 36
